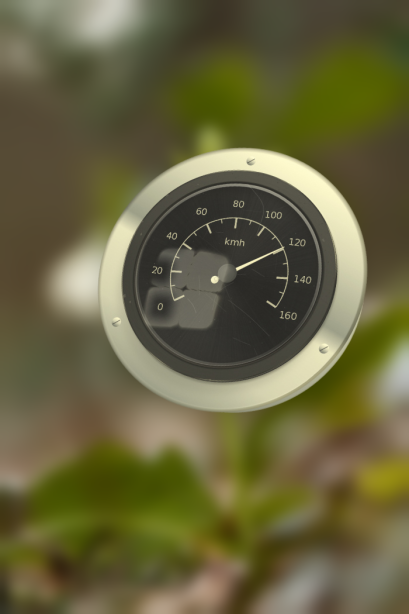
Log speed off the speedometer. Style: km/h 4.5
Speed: km/h 120
